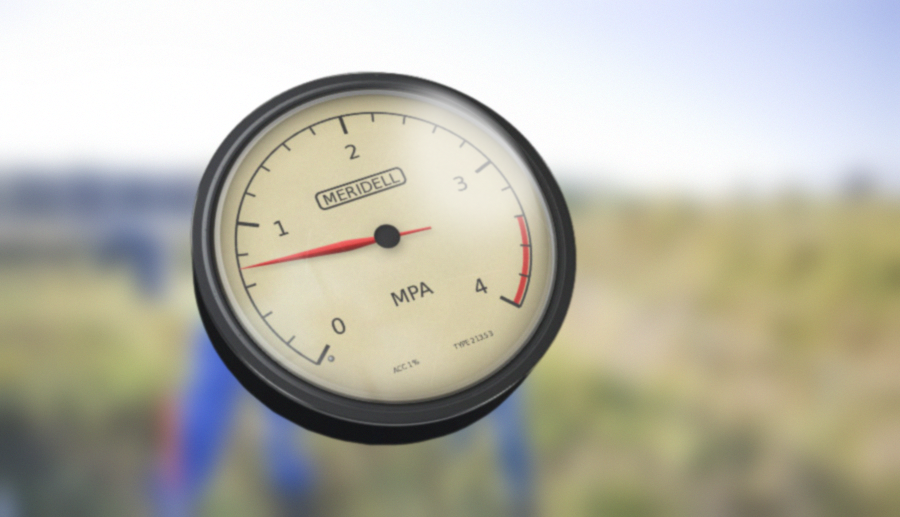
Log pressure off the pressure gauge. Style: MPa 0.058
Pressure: MPa 0.7
